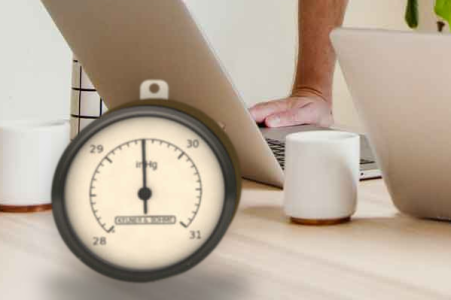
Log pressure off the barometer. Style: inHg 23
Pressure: inHg 29.5
